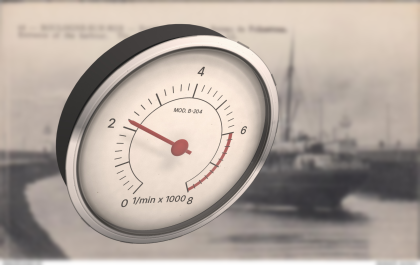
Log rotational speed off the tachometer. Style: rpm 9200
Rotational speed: rpm 2200
